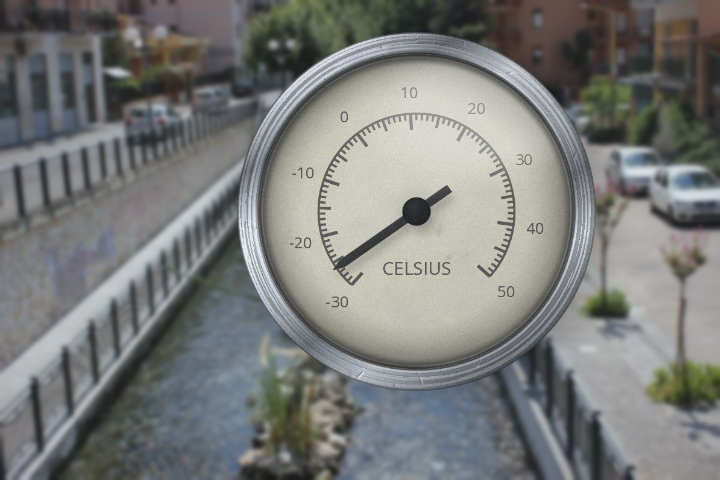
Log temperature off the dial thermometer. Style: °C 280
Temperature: °C -26
